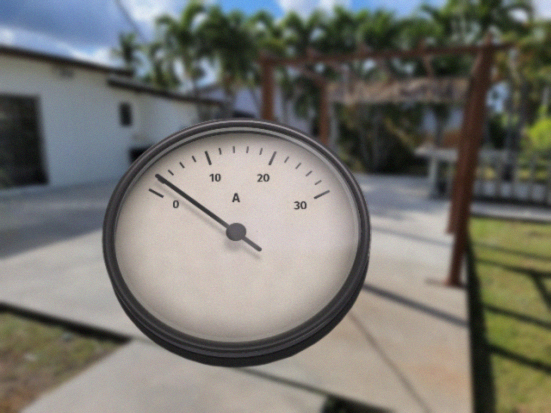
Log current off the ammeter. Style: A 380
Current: A 2
